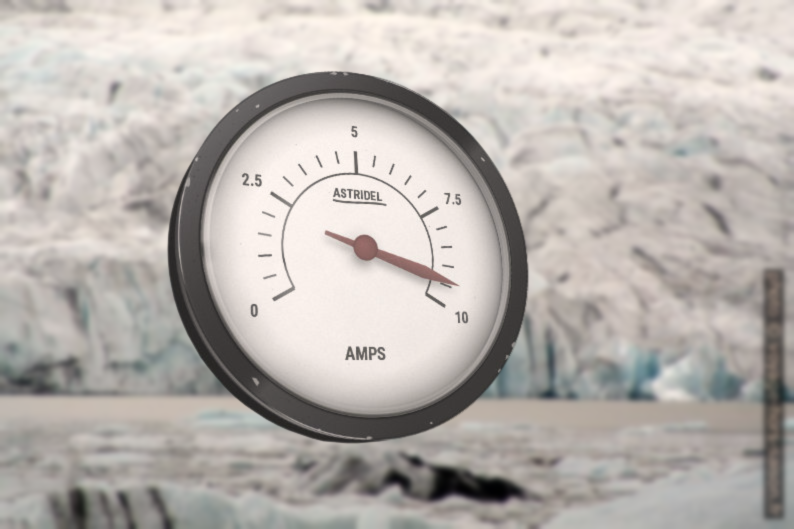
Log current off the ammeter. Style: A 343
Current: A 9.5
